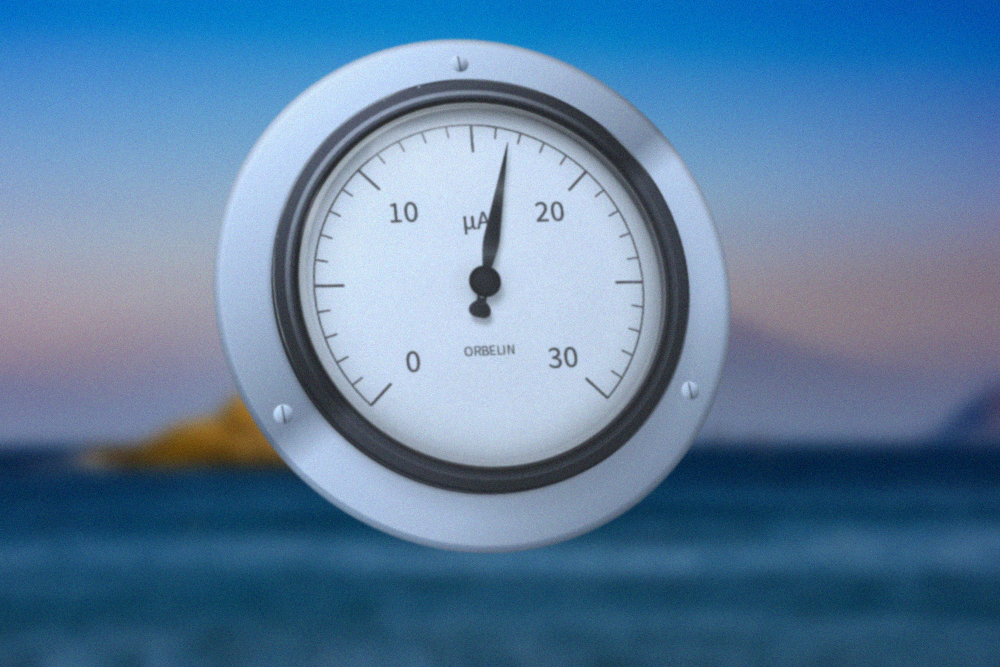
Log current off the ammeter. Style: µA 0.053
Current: µA 16.5
